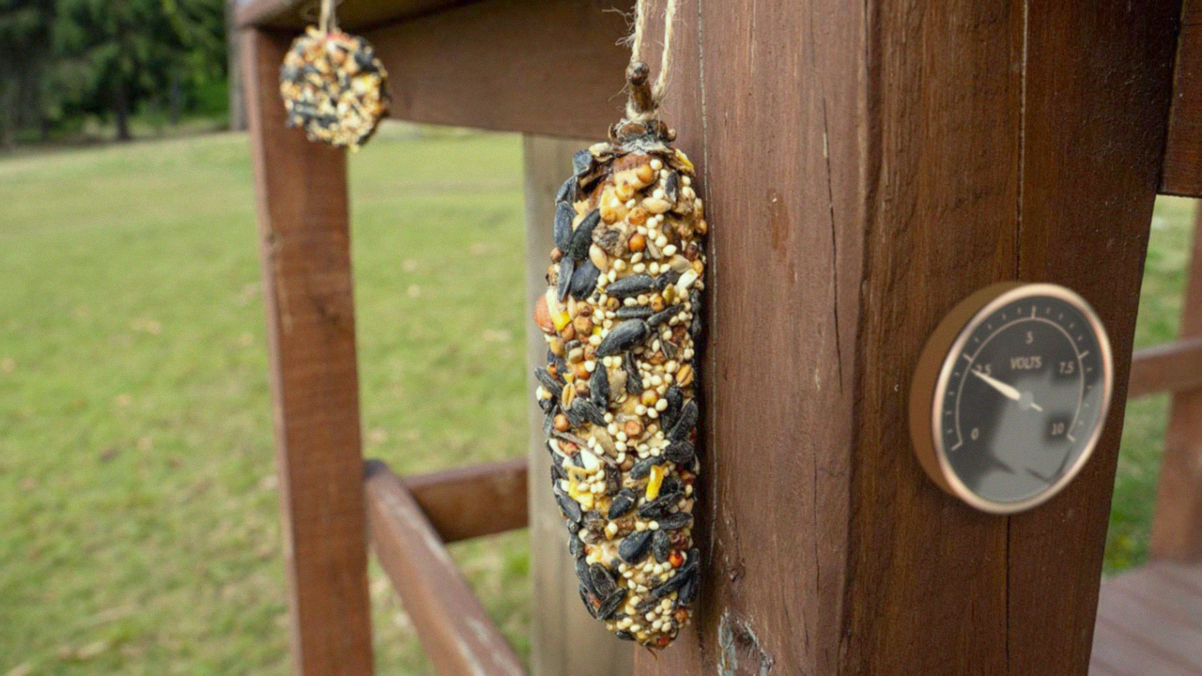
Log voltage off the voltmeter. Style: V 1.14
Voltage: V 2.25
